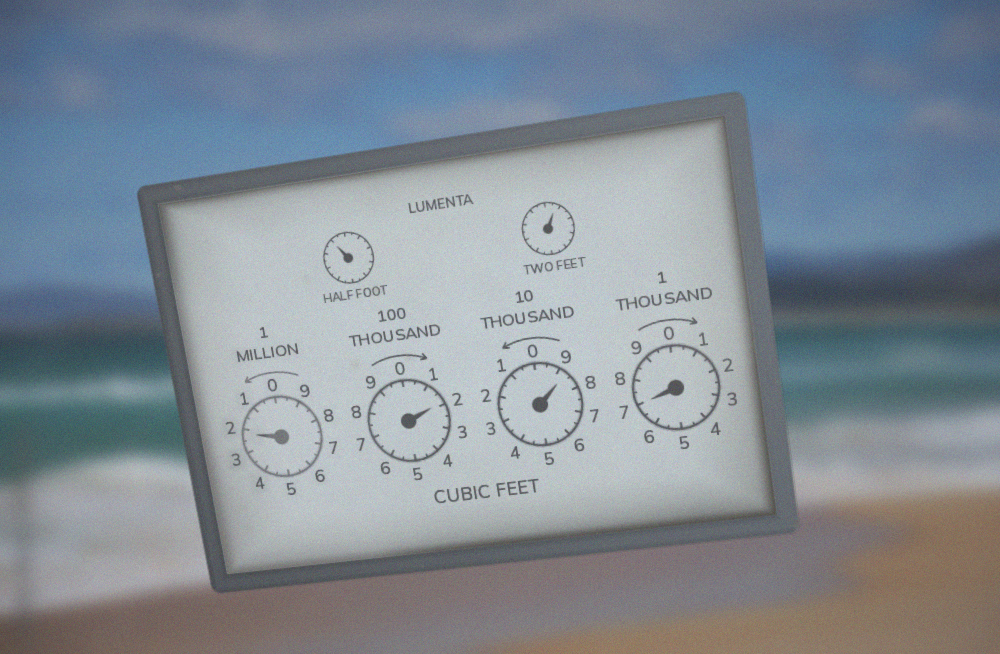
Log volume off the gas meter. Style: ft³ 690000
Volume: ft³ 218700
